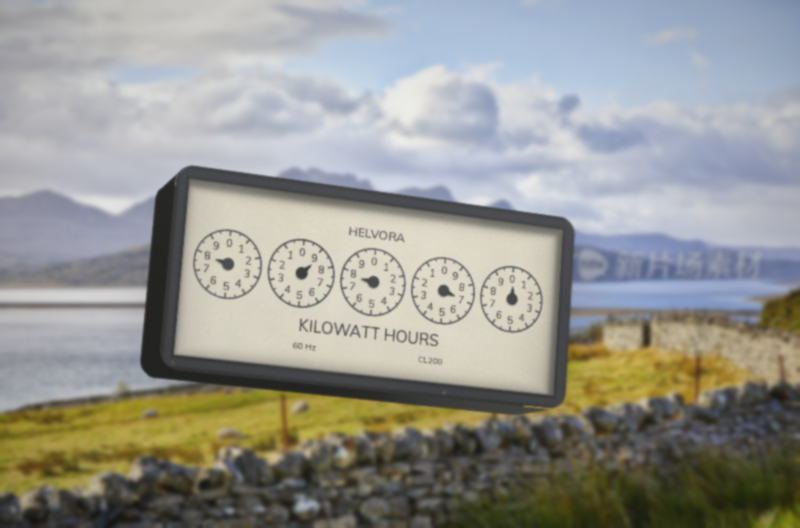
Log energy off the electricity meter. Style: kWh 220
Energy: kWh 78770
